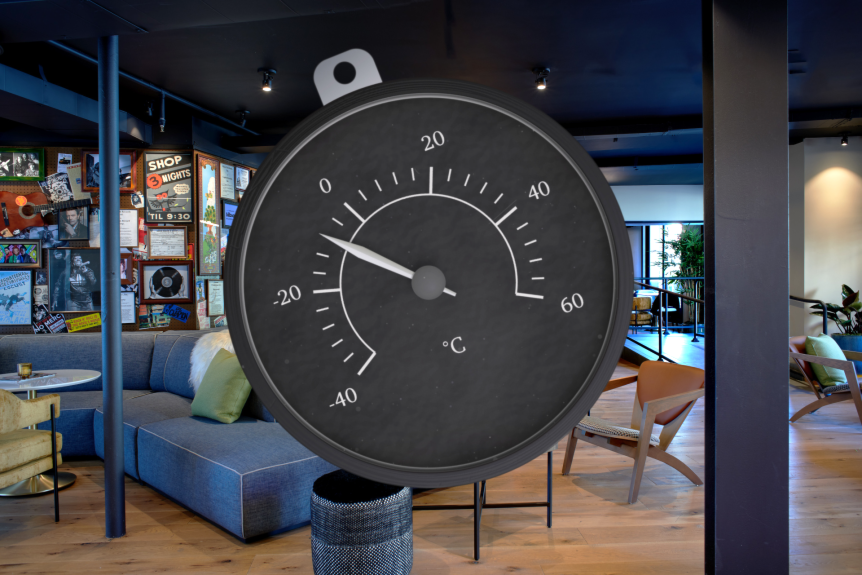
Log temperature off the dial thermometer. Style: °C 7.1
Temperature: °C -8
